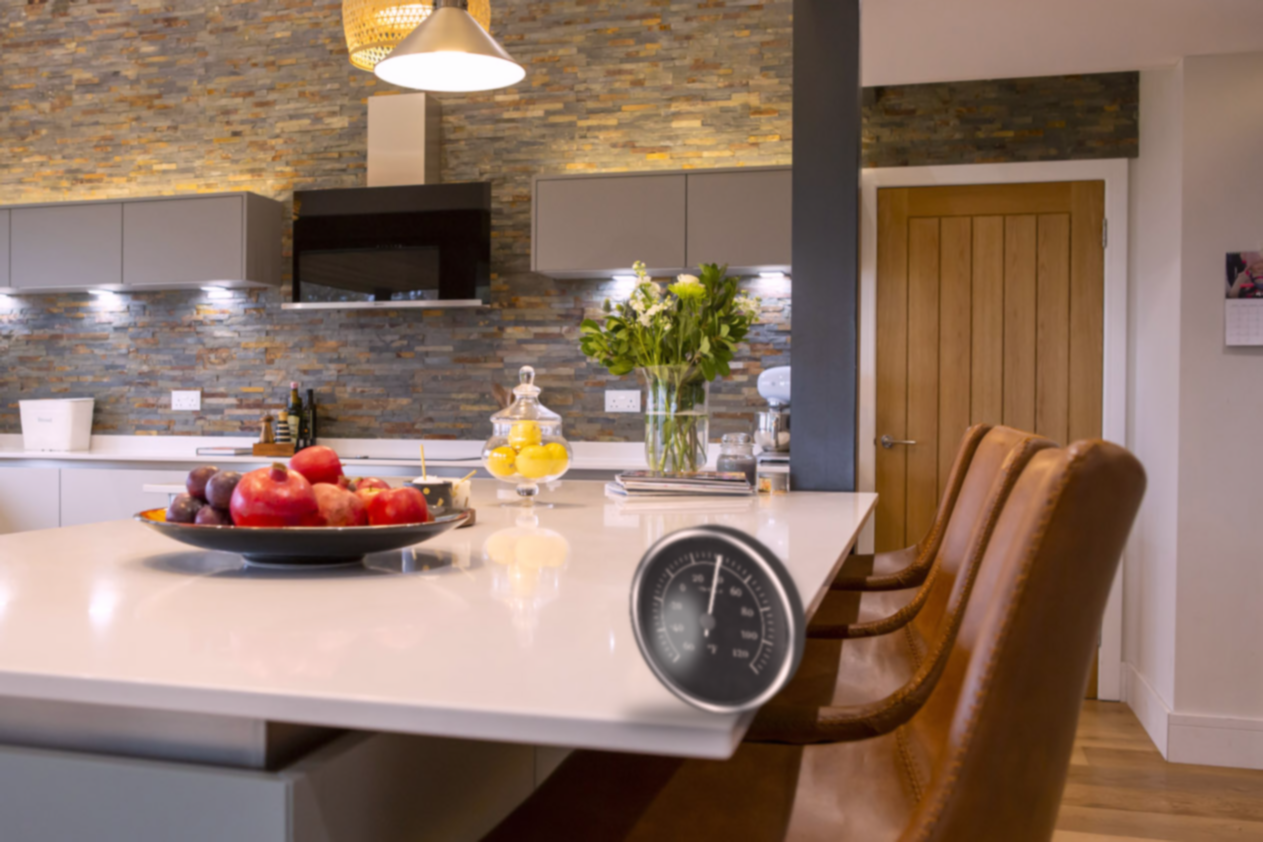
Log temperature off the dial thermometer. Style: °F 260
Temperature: °F 40
